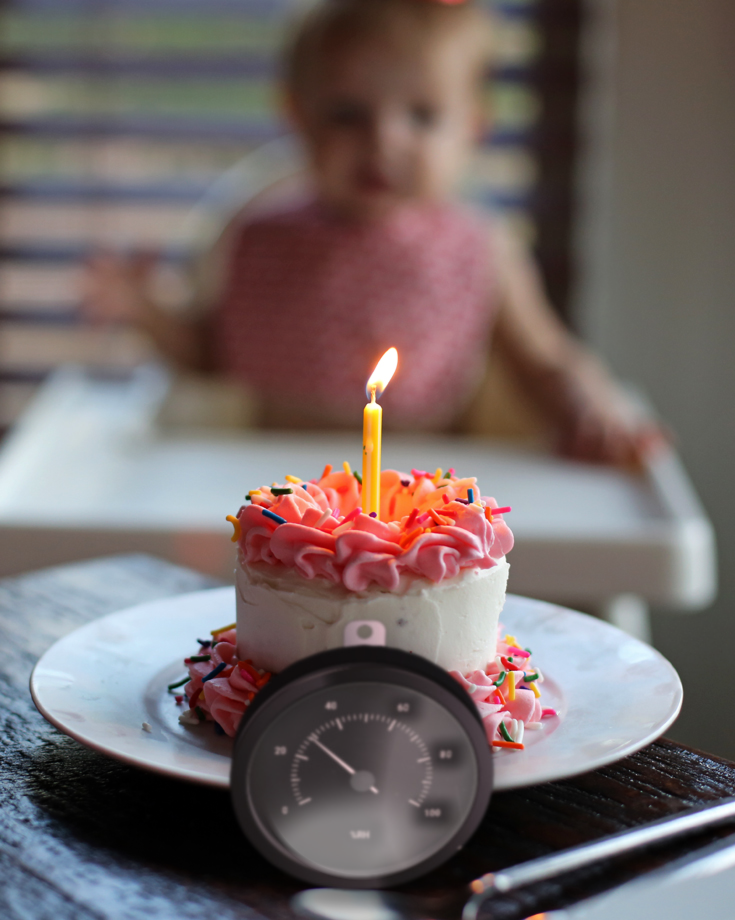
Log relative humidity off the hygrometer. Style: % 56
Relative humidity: % 30
